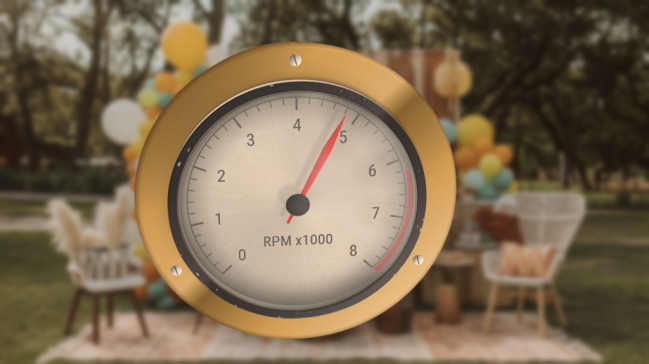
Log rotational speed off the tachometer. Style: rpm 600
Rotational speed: rpm 4800
